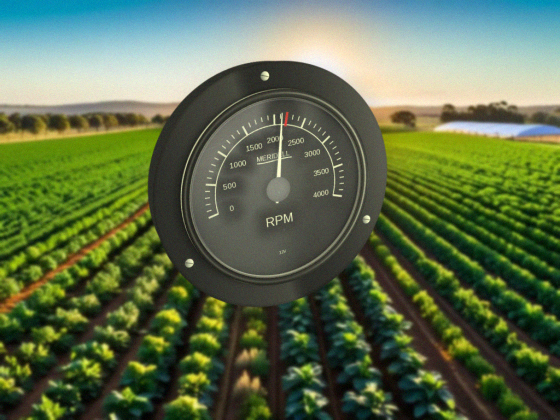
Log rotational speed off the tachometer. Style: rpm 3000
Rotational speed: rpm 2100
